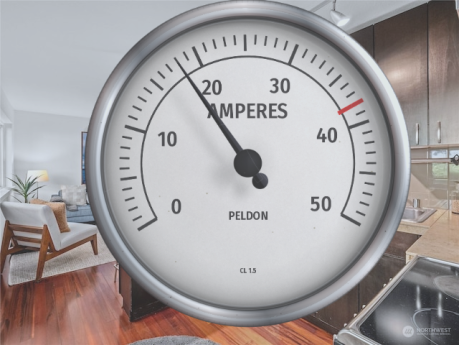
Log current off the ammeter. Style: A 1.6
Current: A 18
